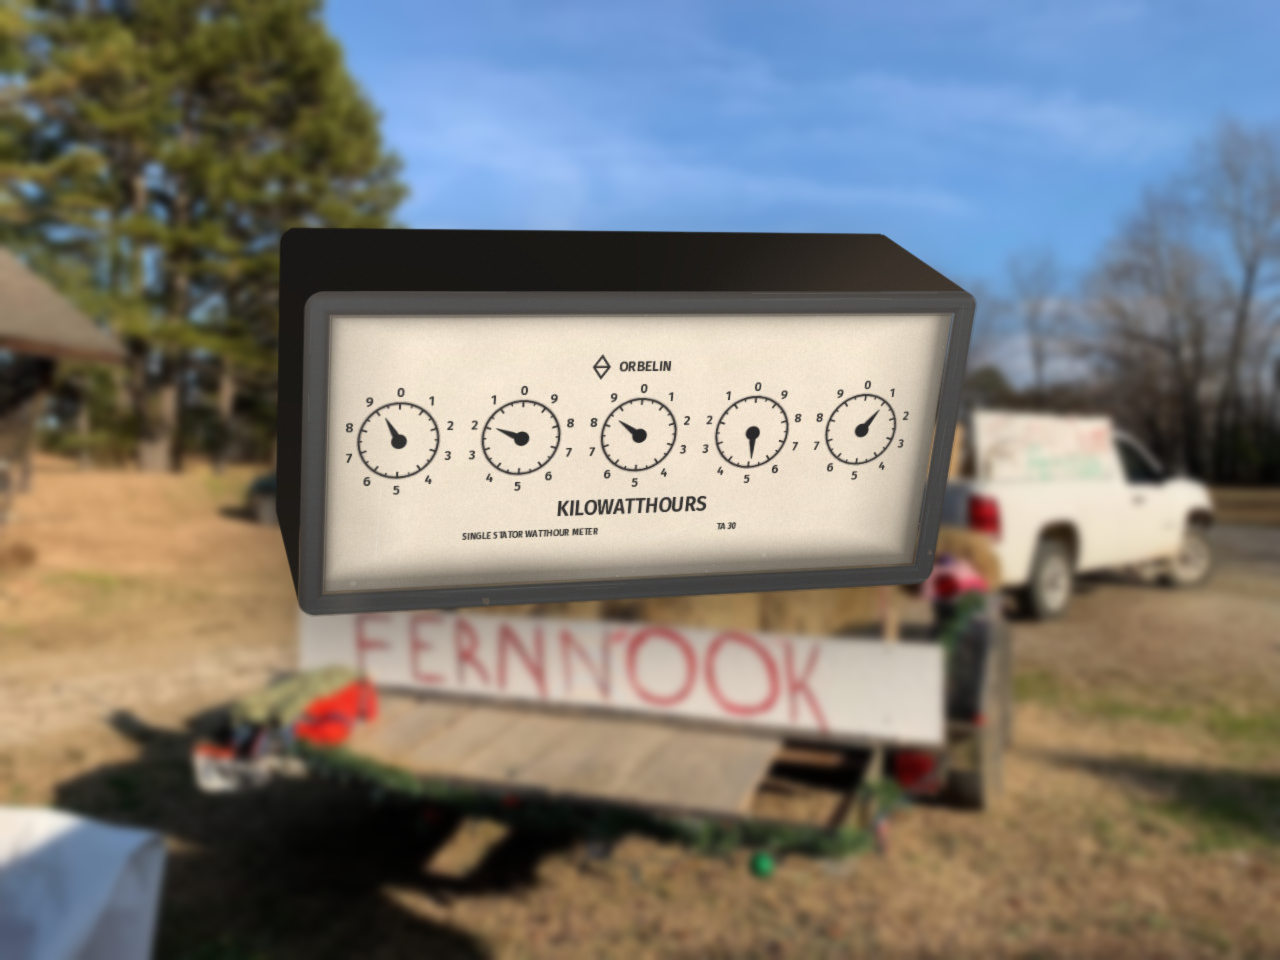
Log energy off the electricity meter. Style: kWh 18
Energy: kWh 91851
